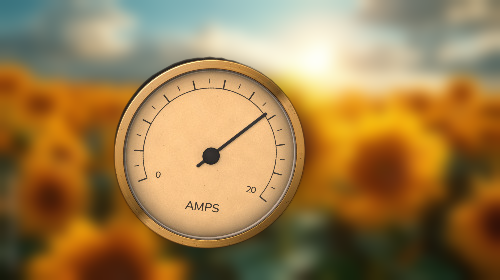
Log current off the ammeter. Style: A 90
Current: A 13.5
